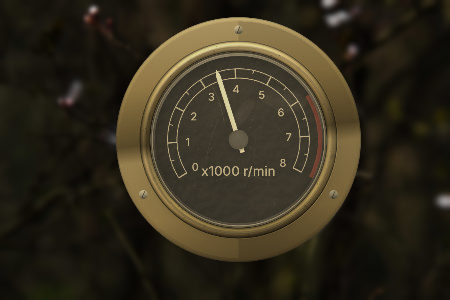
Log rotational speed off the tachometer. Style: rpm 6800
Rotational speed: rpm 3500
